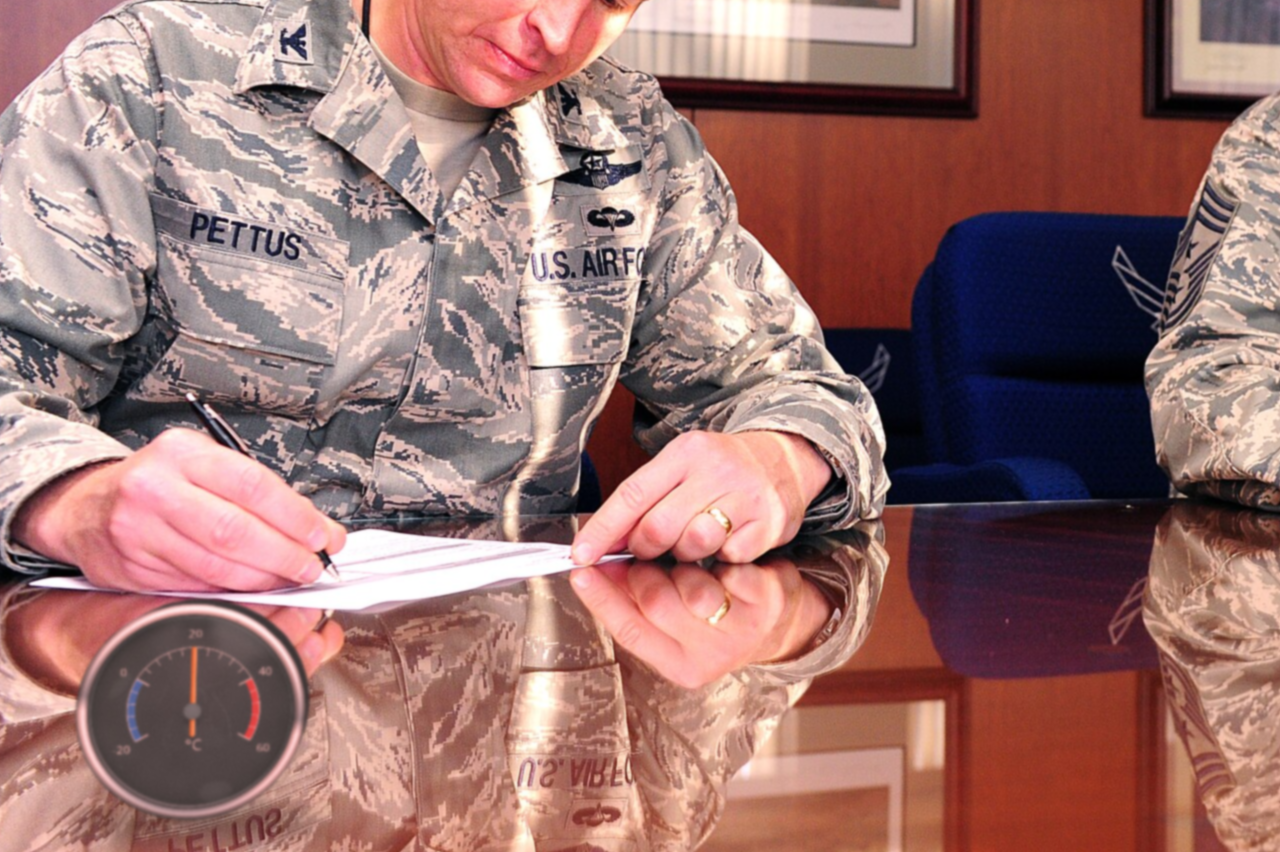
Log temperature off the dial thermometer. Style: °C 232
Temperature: °C 20
